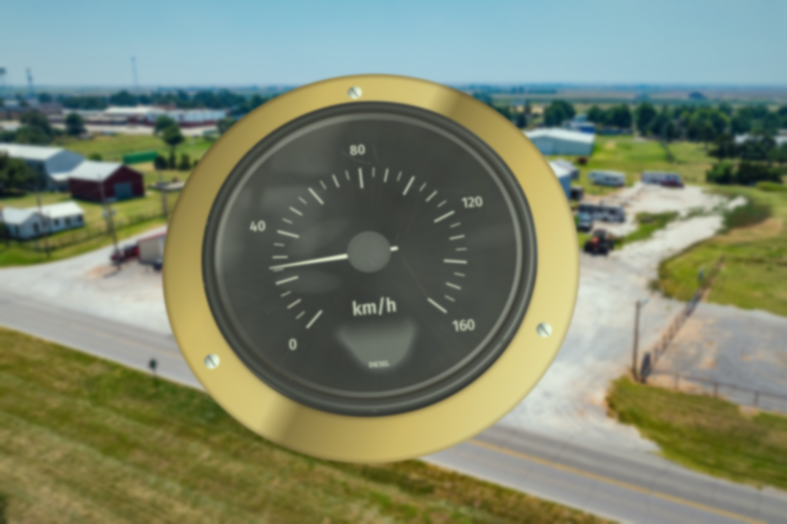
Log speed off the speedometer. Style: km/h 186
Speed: km/h 25
